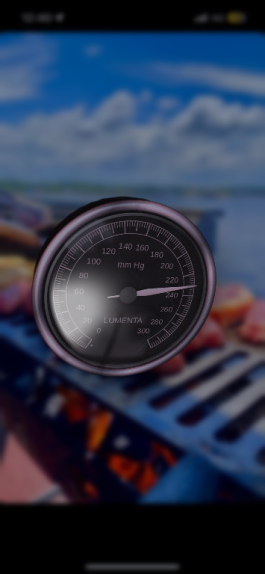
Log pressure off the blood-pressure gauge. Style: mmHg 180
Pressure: mmHg 230
